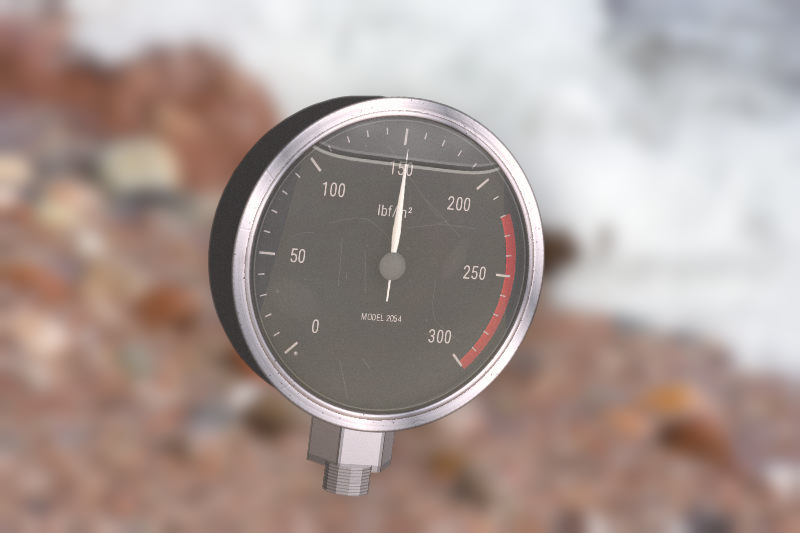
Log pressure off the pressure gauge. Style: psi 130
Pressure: psi 150
